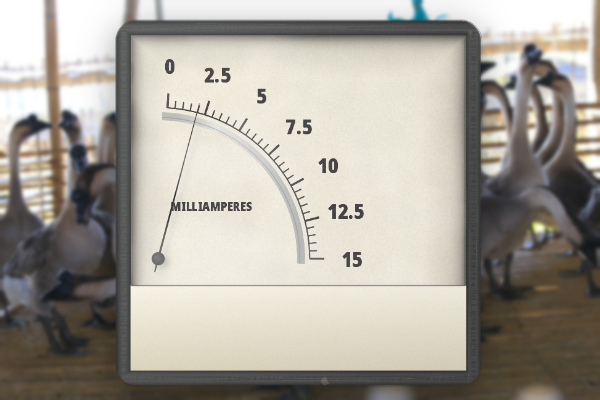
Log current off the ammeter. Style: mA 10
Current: mA 2
